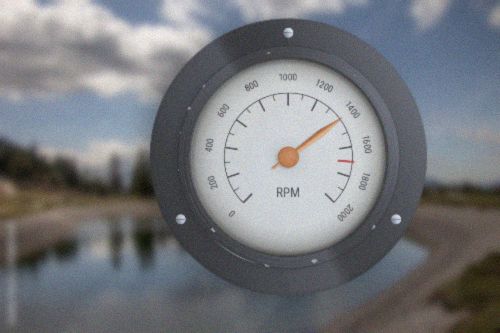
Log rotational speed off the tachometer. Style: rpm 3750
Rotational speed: rpm 1400
